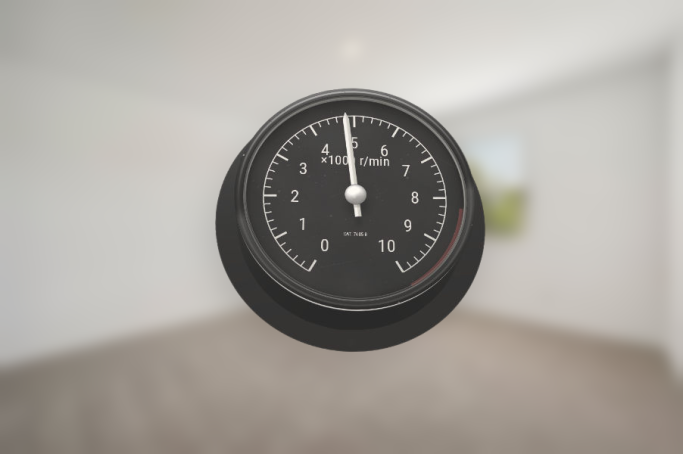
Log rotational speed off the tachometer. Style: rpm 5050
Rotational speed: rpm 4800
